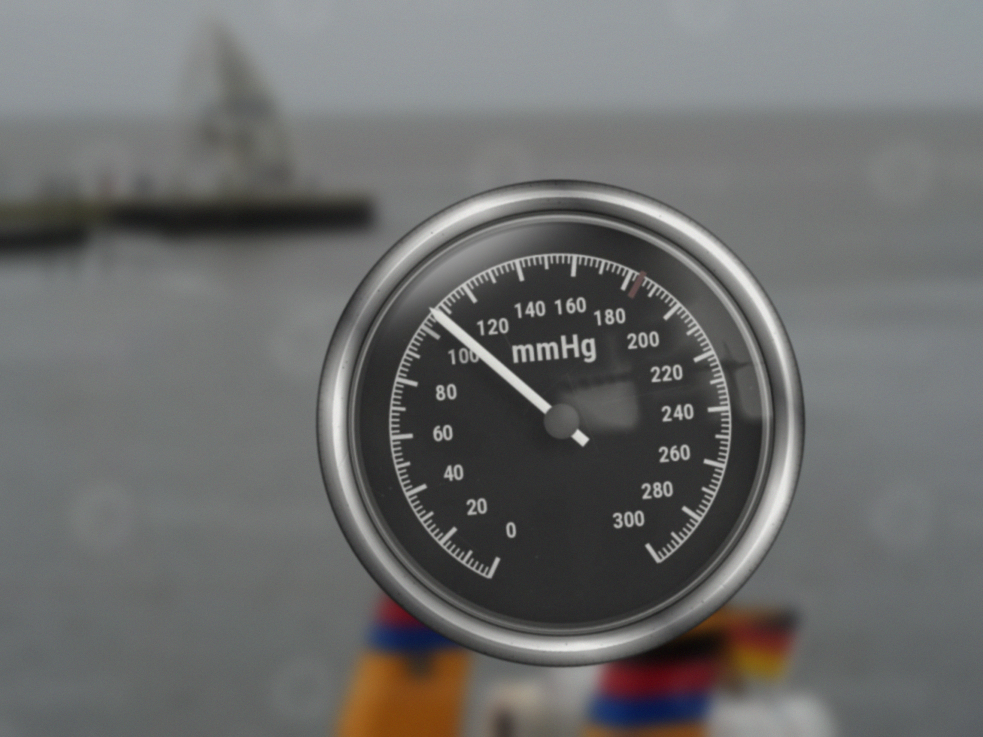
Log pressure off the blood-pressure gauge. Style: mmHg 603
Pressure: mmHg 106
